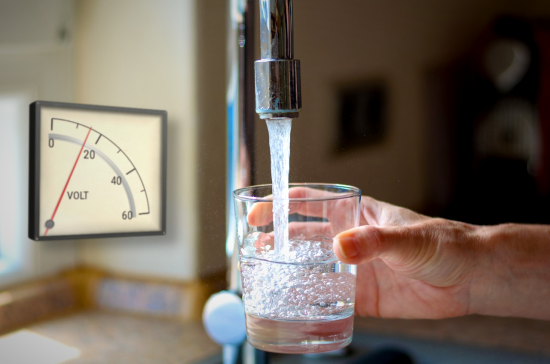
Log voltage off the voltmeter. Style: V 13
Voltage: V 15
